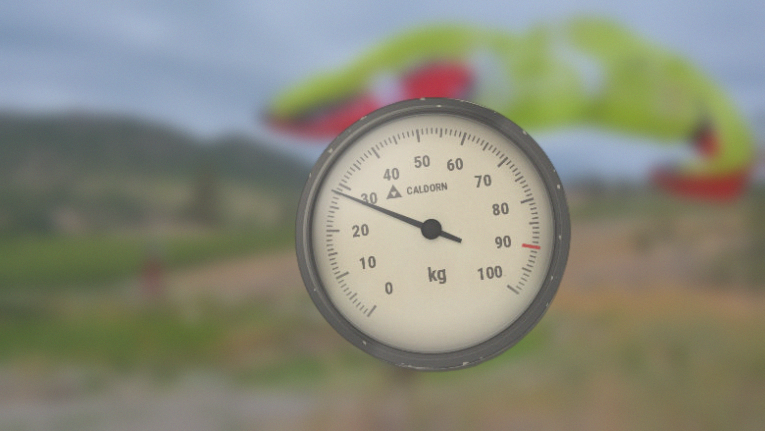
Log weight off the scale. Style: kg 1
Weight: kg 28
